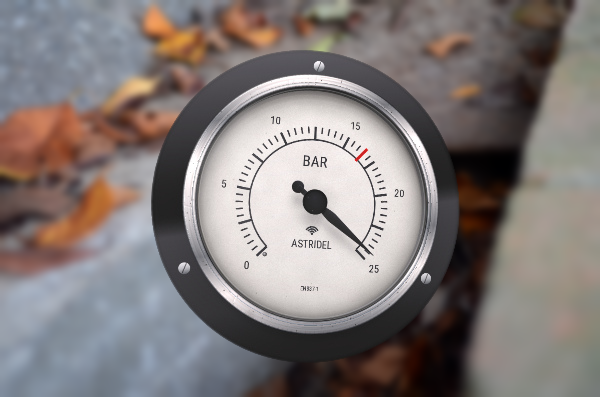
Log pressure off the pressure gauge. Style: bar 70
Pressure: bar 24.5
